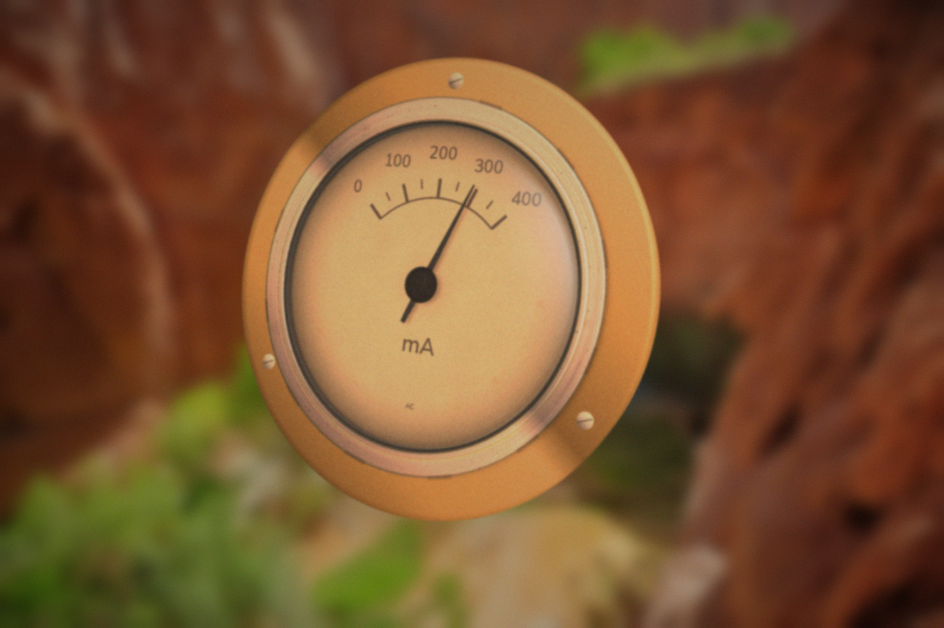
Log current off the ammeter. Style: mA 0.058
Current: mA 300
